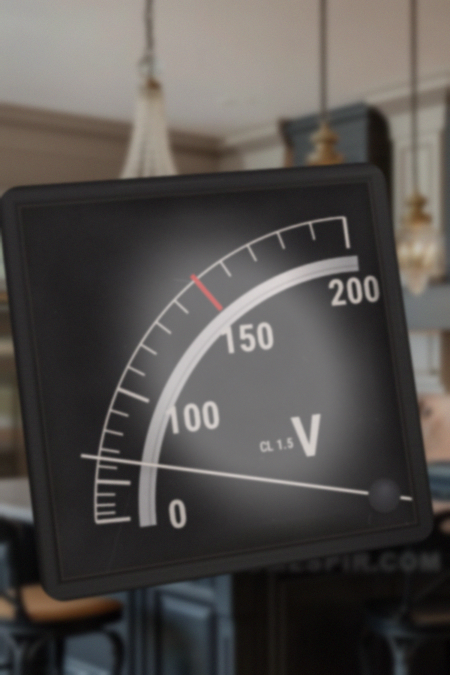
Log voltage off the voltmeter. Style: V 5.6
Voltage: V 65
